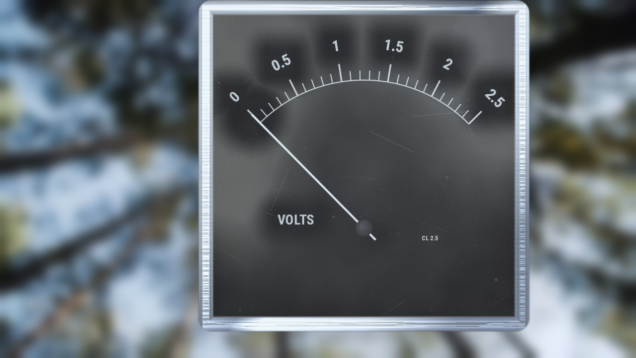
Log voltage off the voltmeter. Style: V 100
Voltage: V 0
